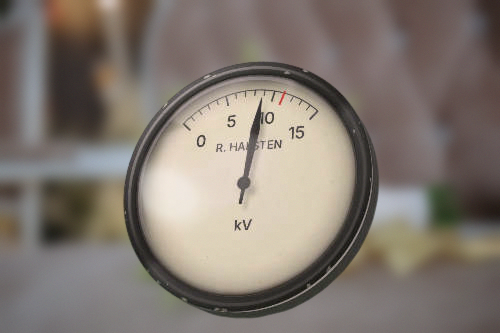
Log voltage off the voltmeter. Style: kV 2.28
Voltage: kV 9
